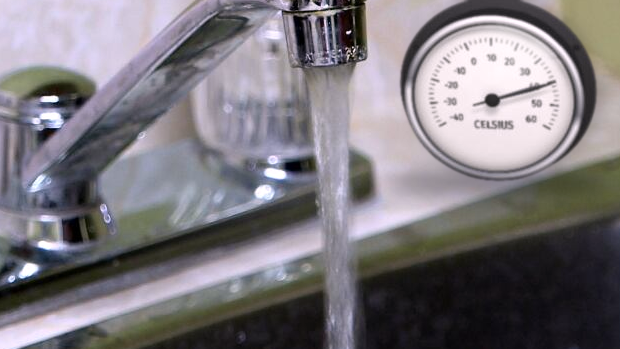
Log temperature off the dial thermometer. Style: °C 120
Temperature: °C 40
